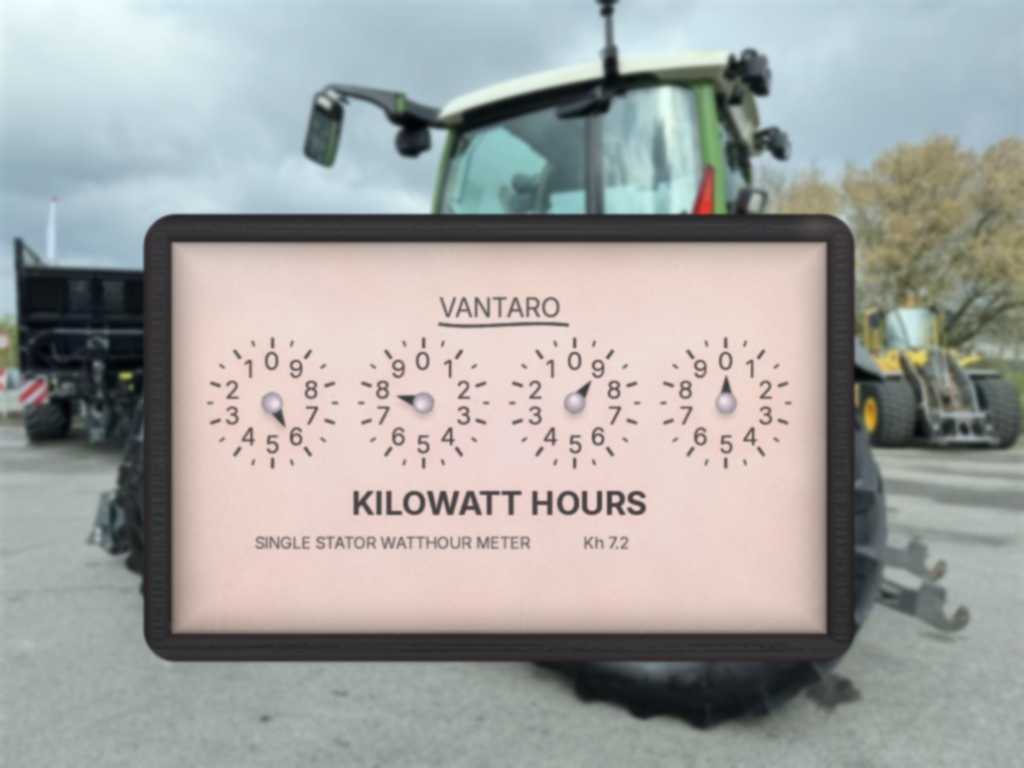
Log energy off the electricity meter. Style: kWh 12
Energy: kWh 5790
